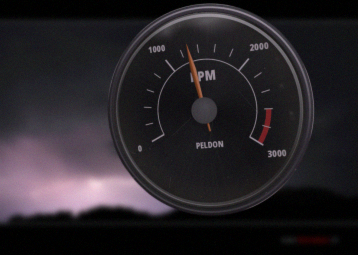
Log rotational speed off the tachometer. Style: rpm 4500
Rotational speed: rpm 1300
